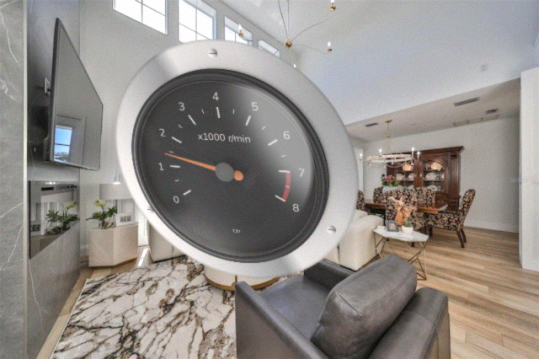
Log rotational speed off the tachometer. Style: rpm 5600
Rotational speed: rpm 1500
